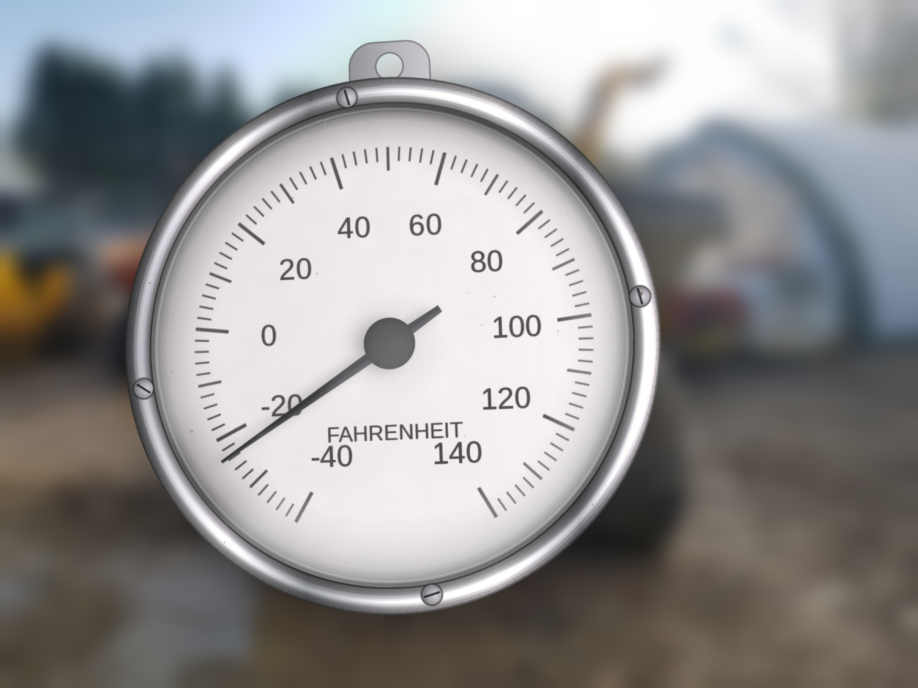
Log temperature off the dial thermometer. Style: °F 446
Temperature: °F -24
